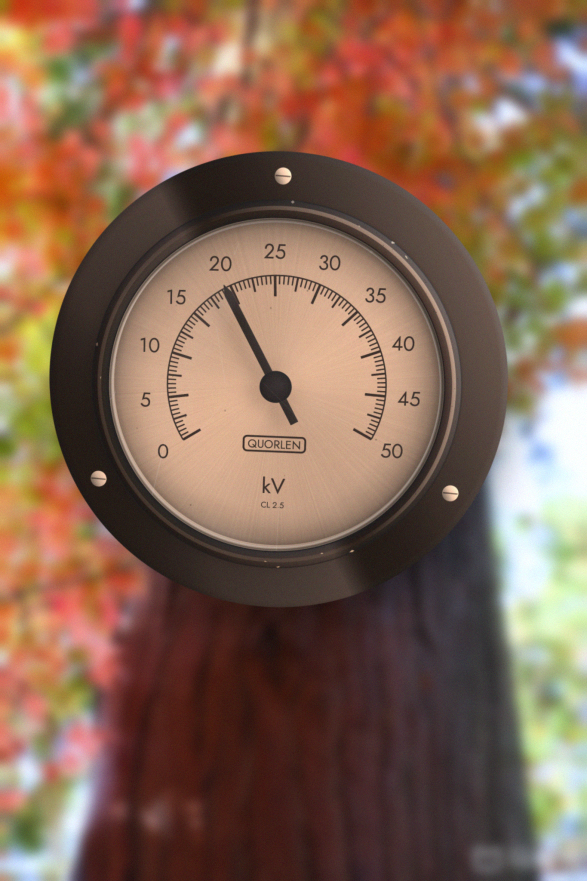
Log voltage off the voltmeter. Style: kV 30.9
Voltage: kV 19.5
